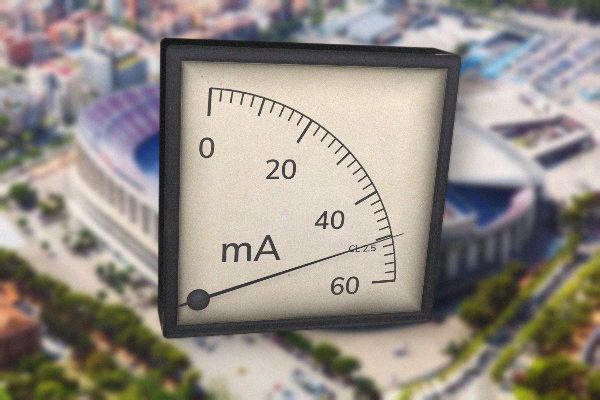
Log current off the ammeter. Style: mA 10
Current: mA 50
